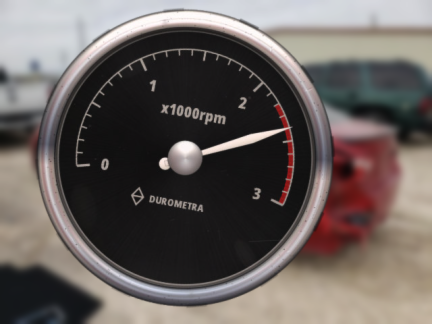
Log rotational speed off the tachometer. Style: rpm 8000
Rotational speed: rpm 2400
